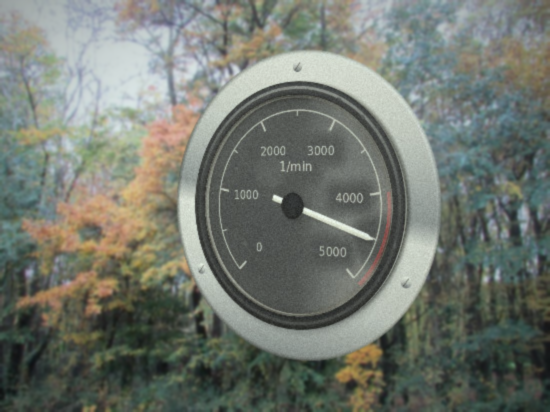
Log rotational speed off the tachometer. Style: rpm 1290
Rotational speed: rpm 4500
